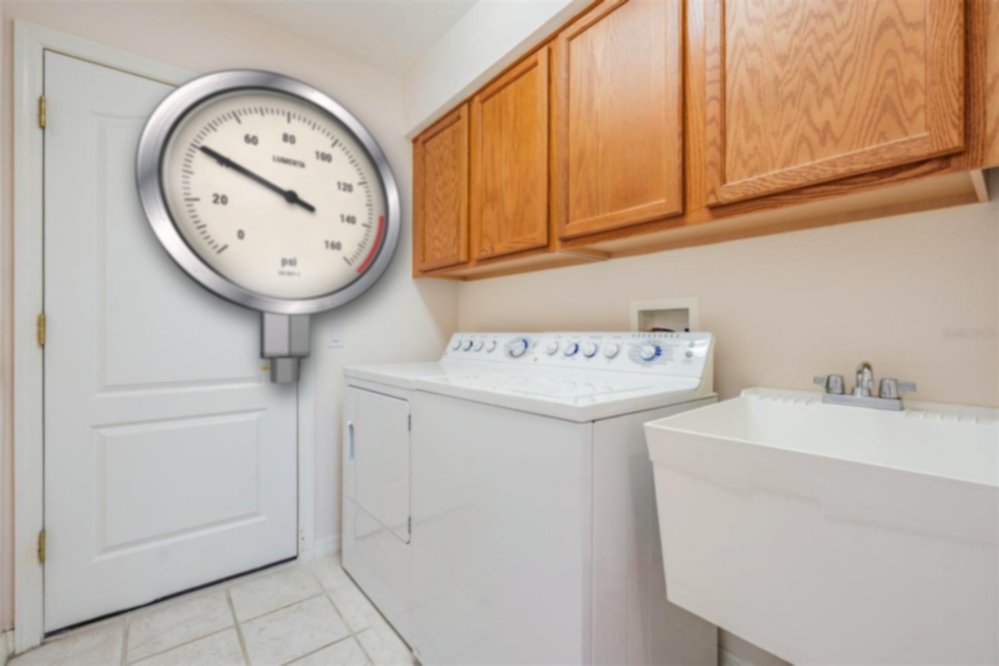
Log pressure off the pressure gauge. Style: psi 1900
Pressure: psi 40
